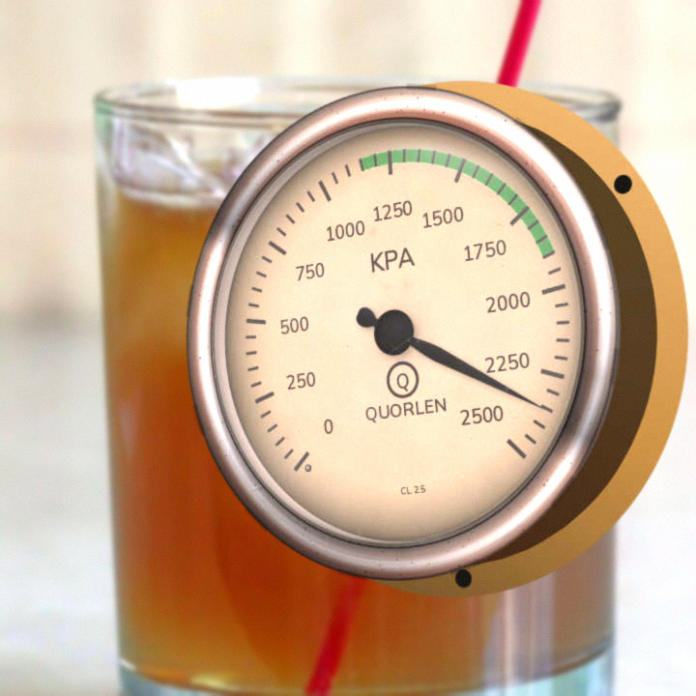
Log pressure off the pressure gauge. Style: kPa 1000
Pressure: kPa 2350
